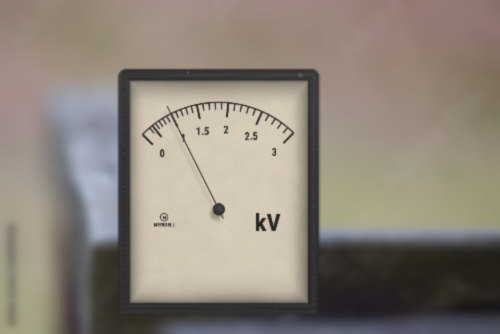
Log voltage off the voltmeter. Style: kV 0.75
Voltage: kV 1
